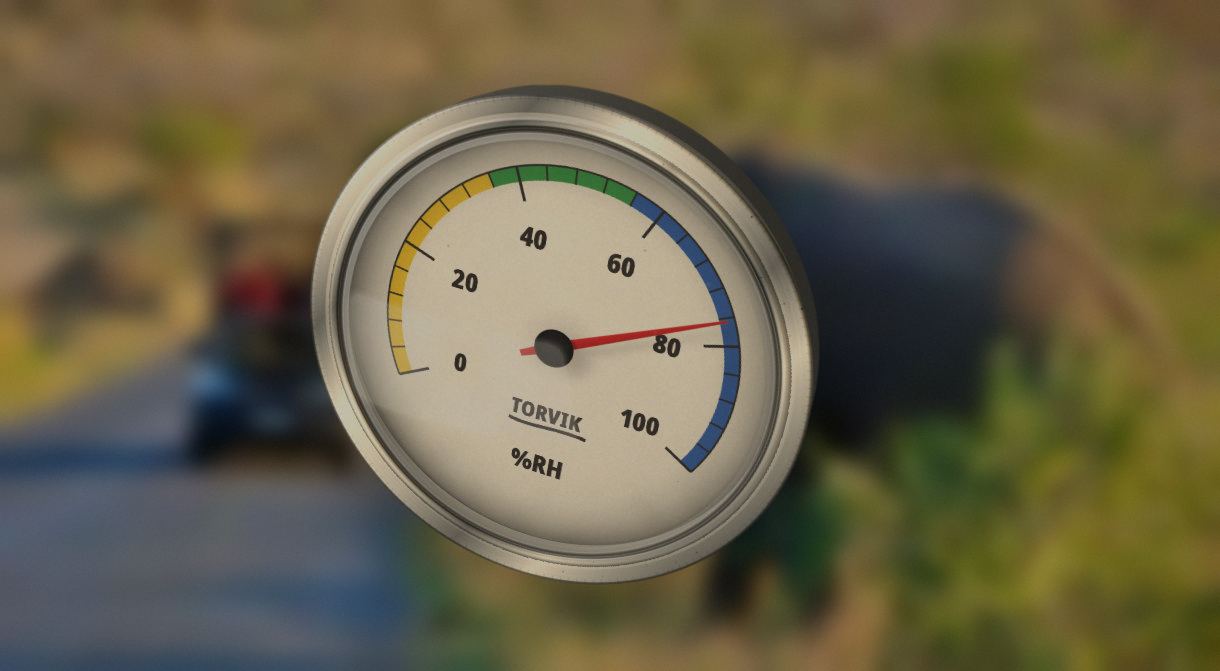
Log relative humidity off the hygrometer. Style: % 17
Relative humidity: % 76
